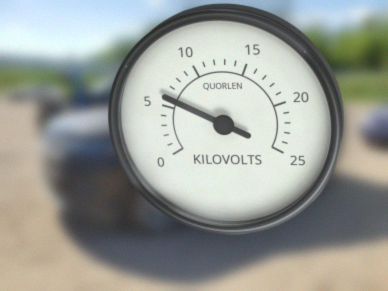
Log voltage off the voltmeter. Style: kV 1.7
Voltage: kV 6
